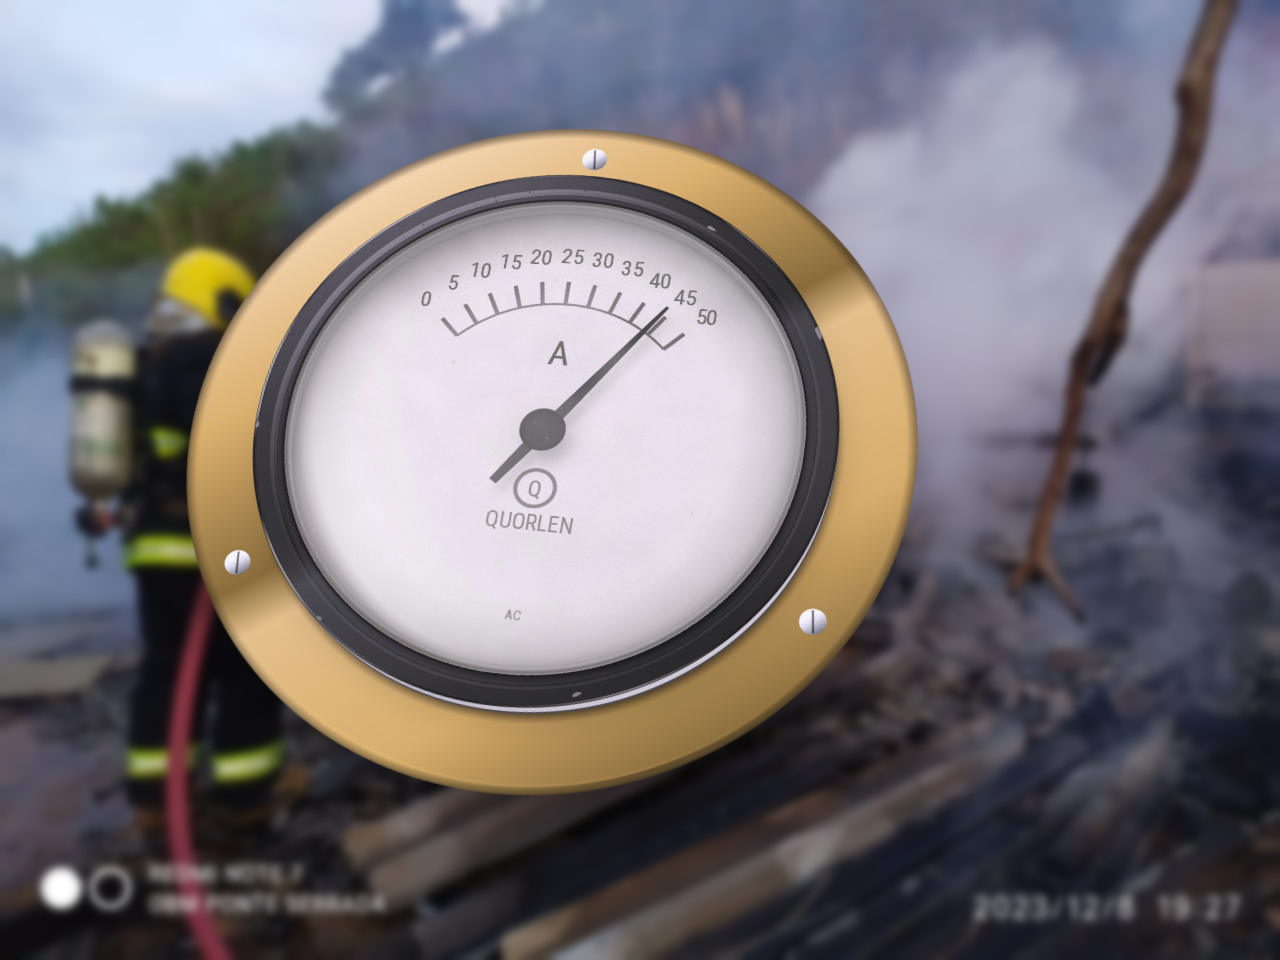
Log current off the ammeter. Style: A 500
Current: A 45
